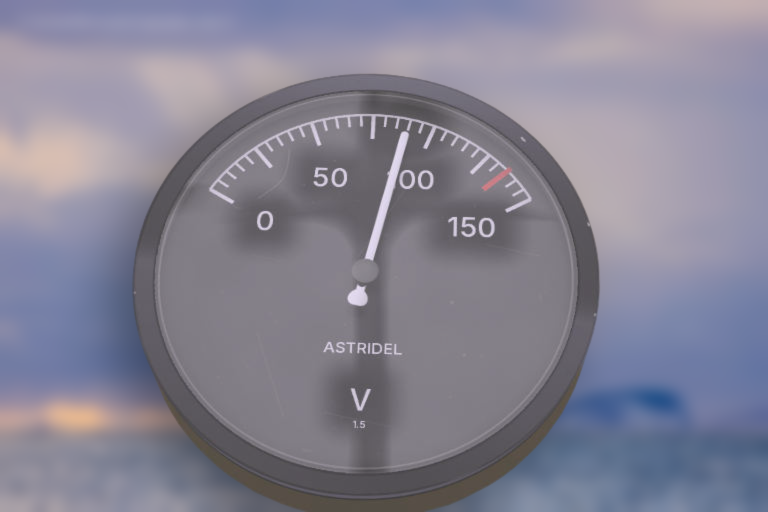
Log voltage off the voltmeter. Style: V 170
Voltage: V 90
